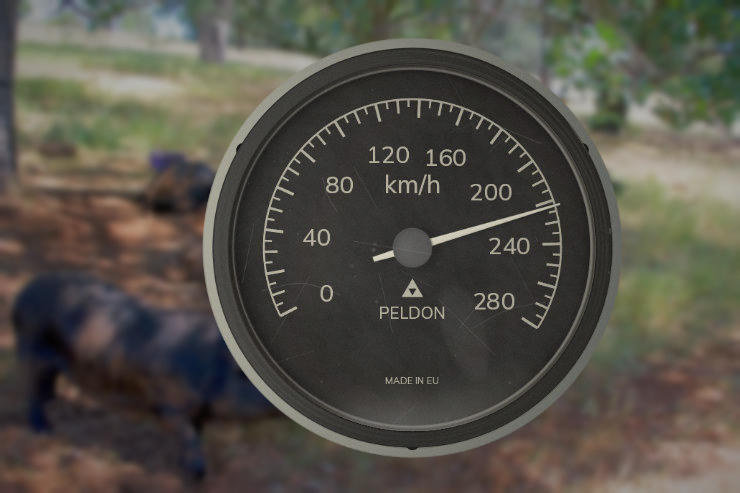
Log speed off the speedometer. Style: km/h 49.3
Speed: km/h 222.5
